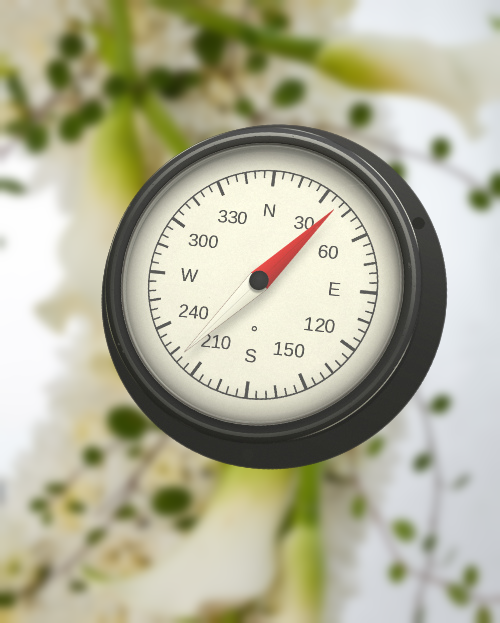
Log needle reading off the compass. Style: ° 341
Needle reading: ° 40
